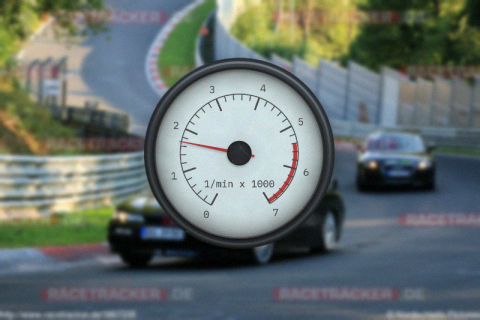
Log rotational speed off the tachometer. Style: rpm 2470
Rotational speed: rpm 1700
